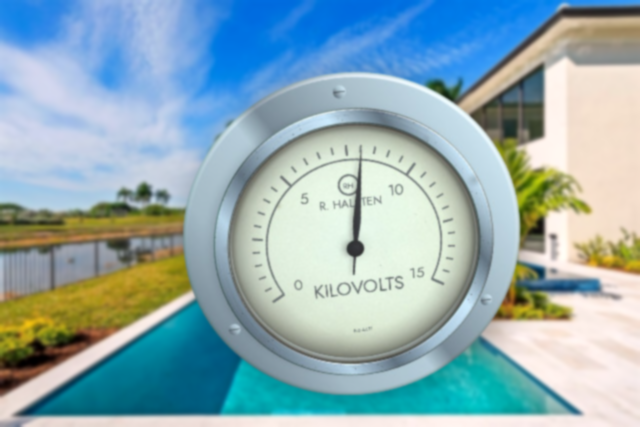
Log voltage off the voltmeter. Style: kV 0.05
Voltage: kV 8
